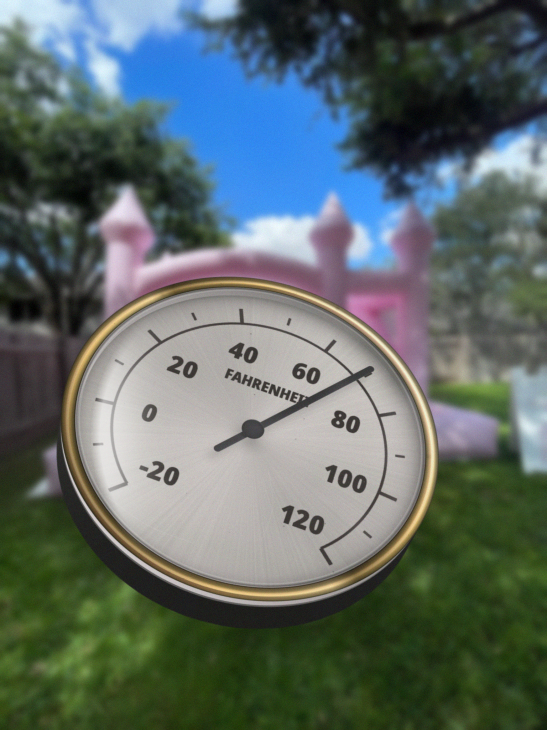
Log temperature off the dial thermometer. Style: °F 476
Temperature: °F 70
